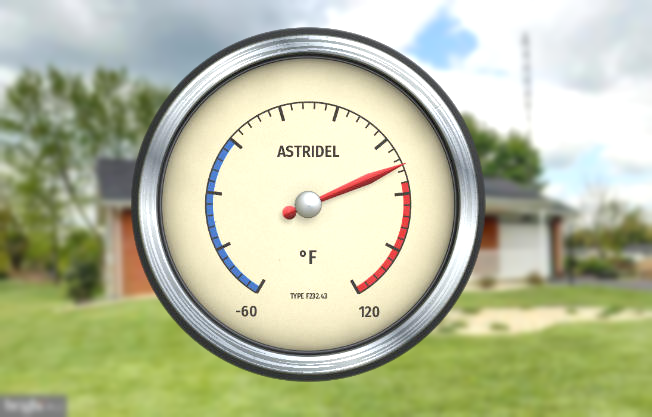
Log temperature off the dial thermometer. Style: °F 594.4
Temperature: °F 70
